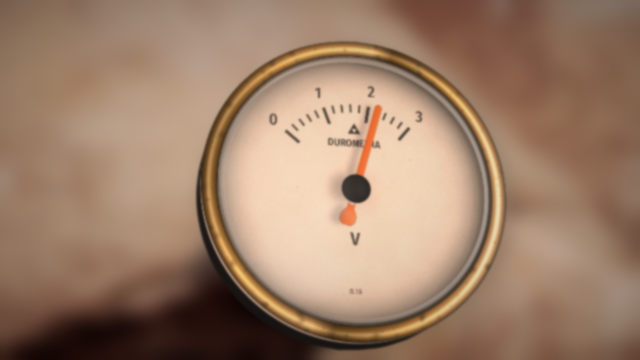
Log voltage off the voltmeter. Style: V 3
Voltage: V 2.2
